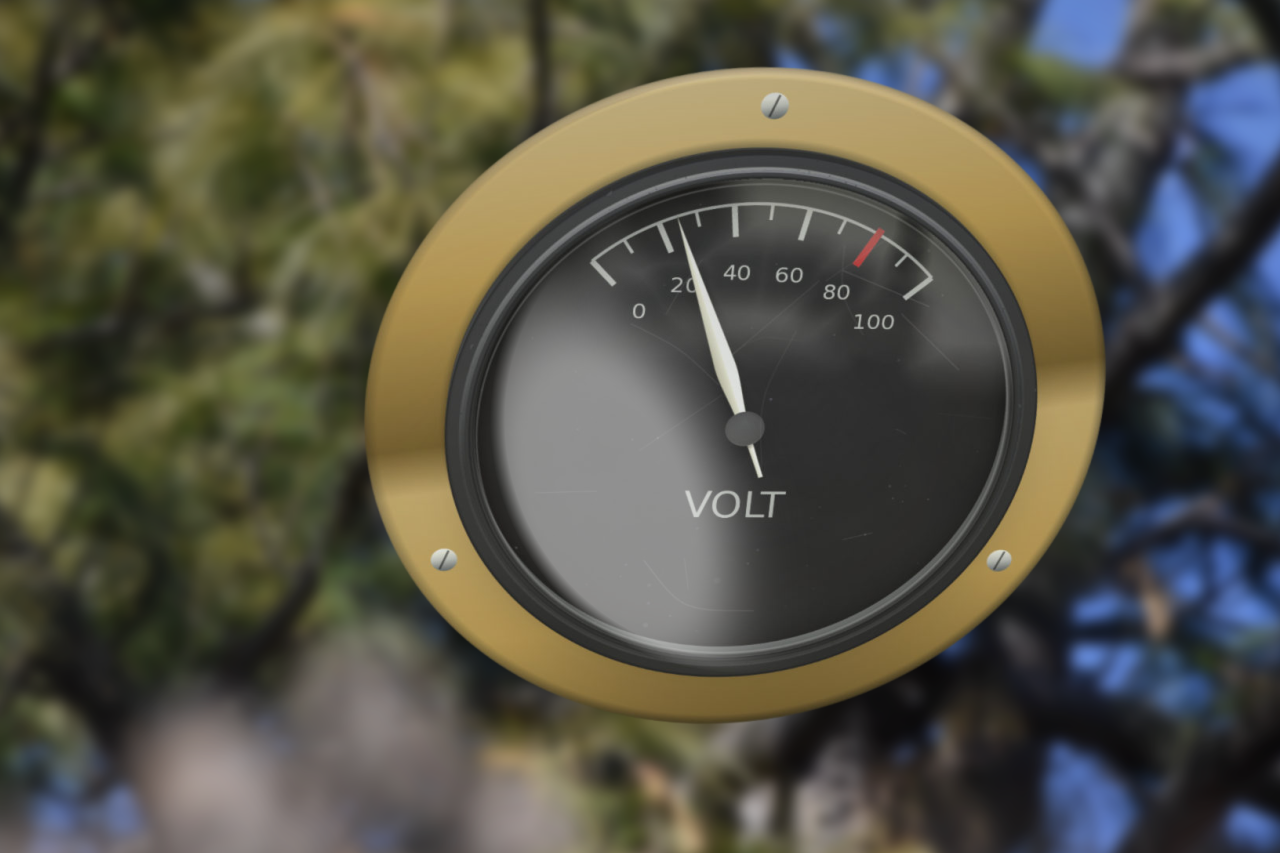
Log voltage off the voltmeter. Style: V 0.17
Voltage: V 25
